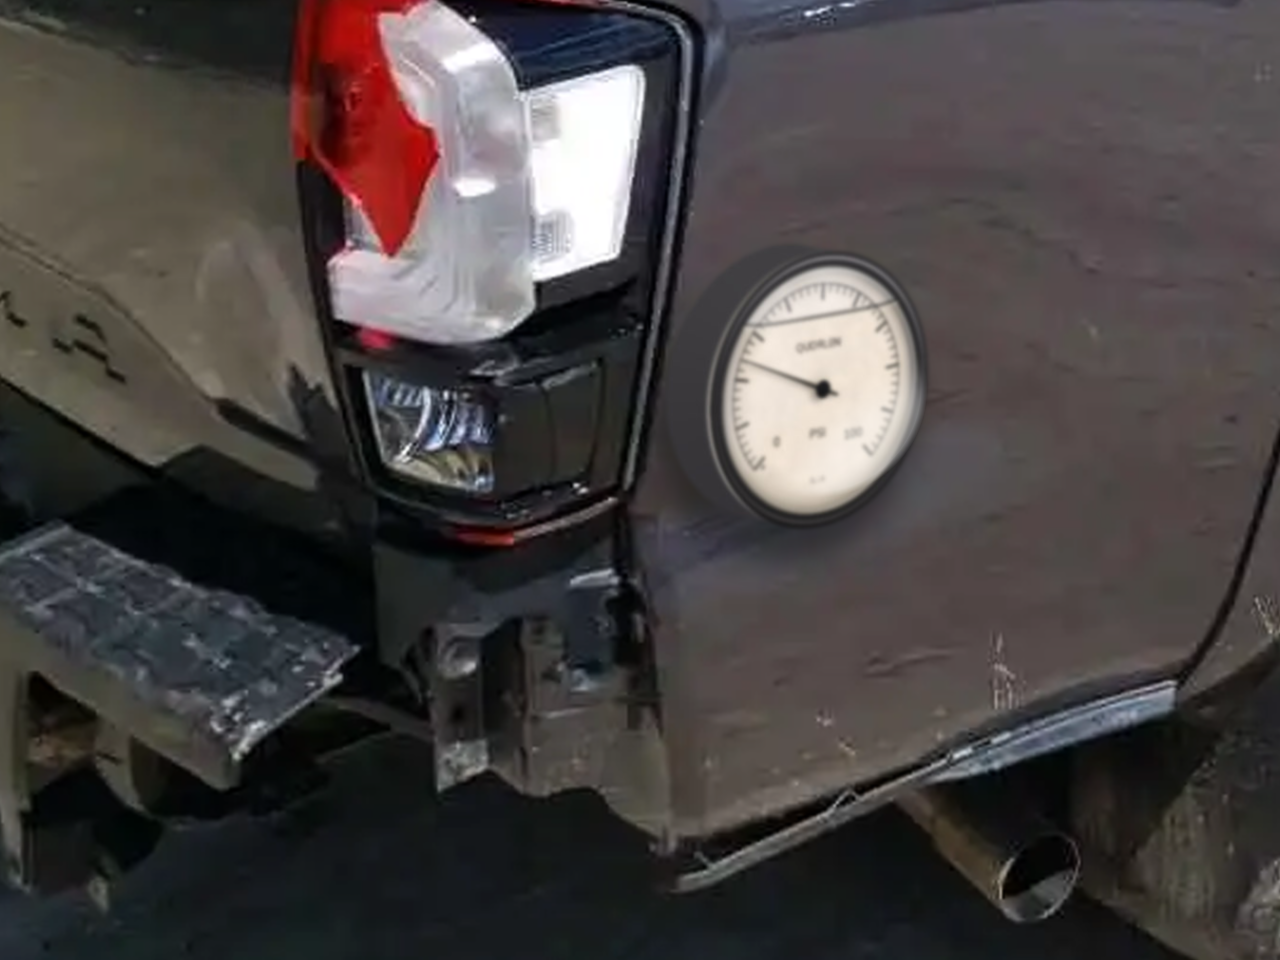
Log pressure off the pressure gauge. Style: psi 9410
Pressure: psi 24
